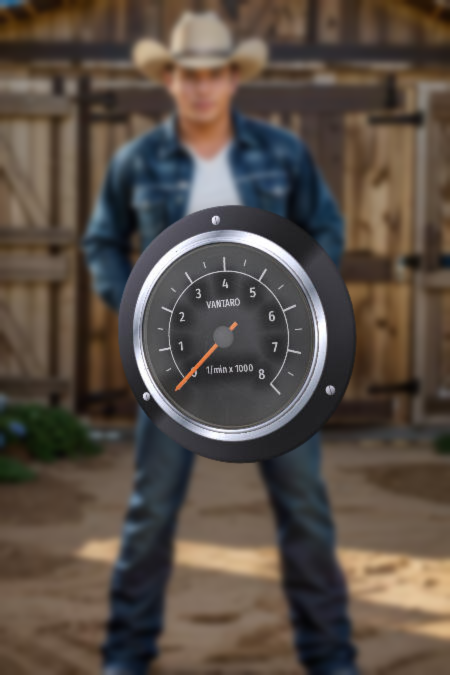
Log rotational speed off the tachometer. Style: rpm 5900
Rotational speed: rpm 0
